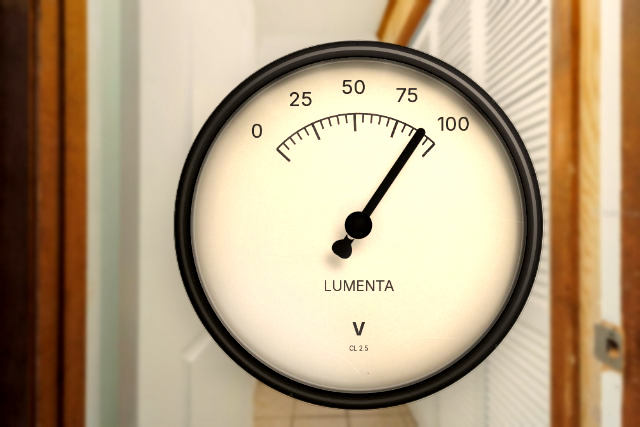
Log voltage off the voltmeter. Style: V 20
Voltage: V 90
